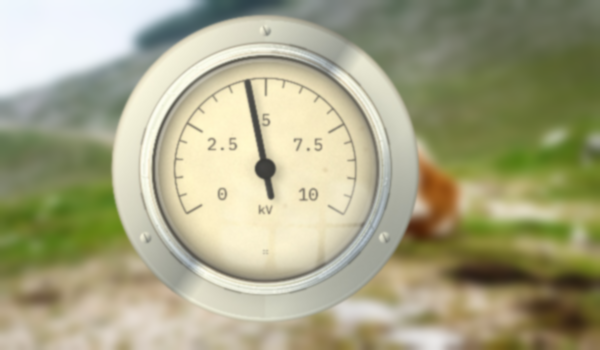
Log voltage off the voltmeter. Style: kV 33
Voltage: kV 4.5
